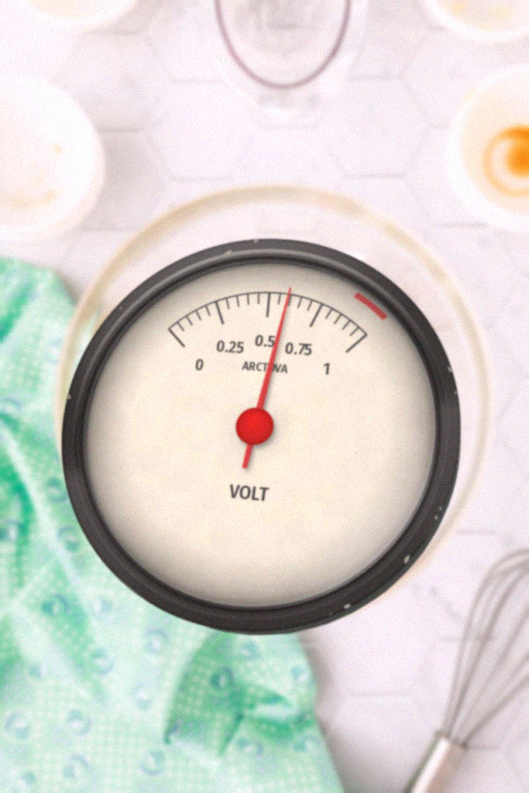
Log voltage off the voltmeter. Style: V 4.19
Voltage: V 0.6
